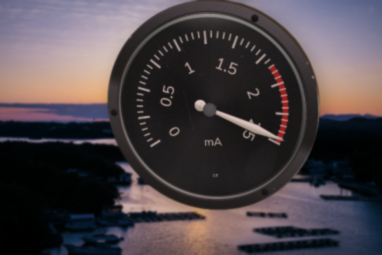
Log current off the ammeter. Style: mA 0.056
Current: mA 2.45
